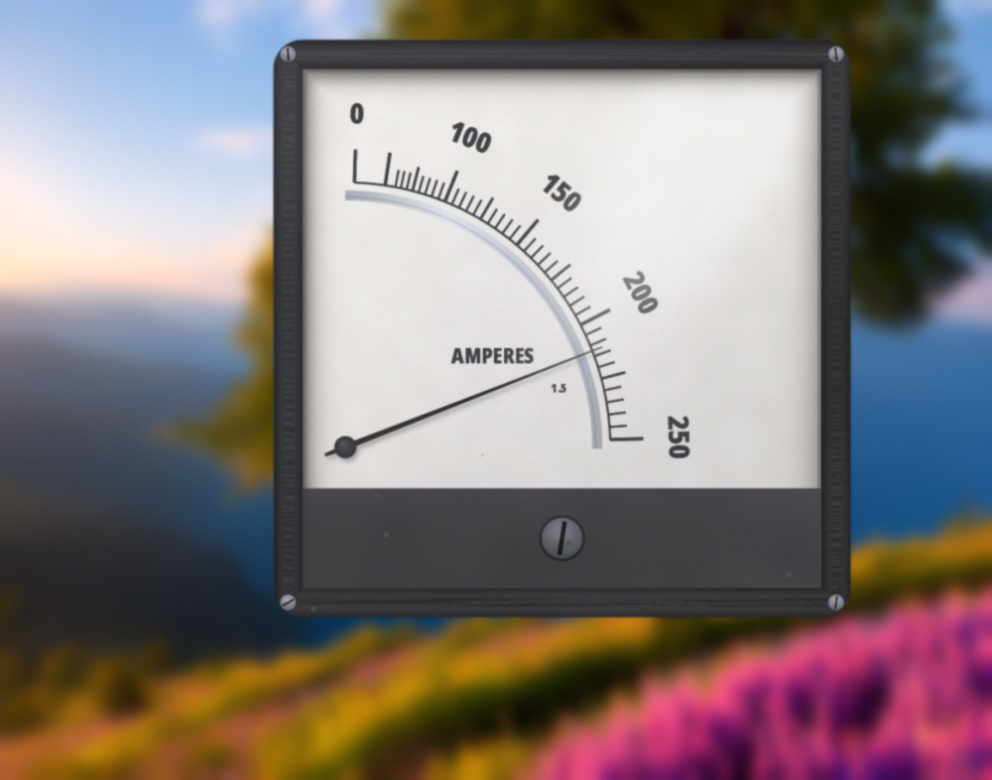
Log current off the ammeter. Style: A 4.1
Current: A 212.5
